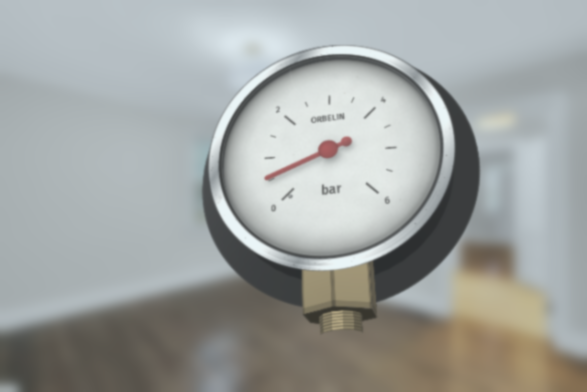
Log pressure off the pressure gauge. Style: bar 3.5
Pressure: bar 0.5
